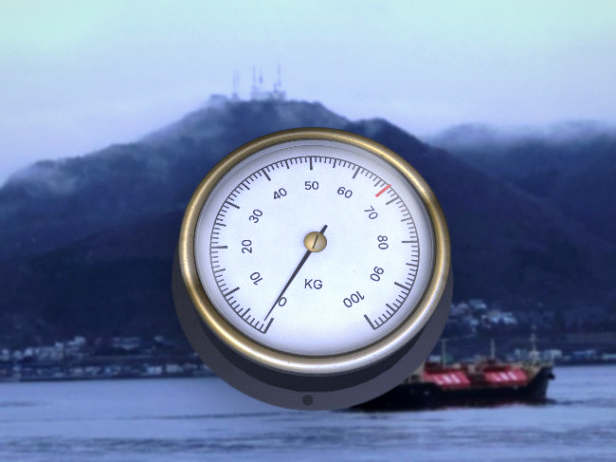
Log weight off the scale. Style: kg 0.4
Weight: kg 1
